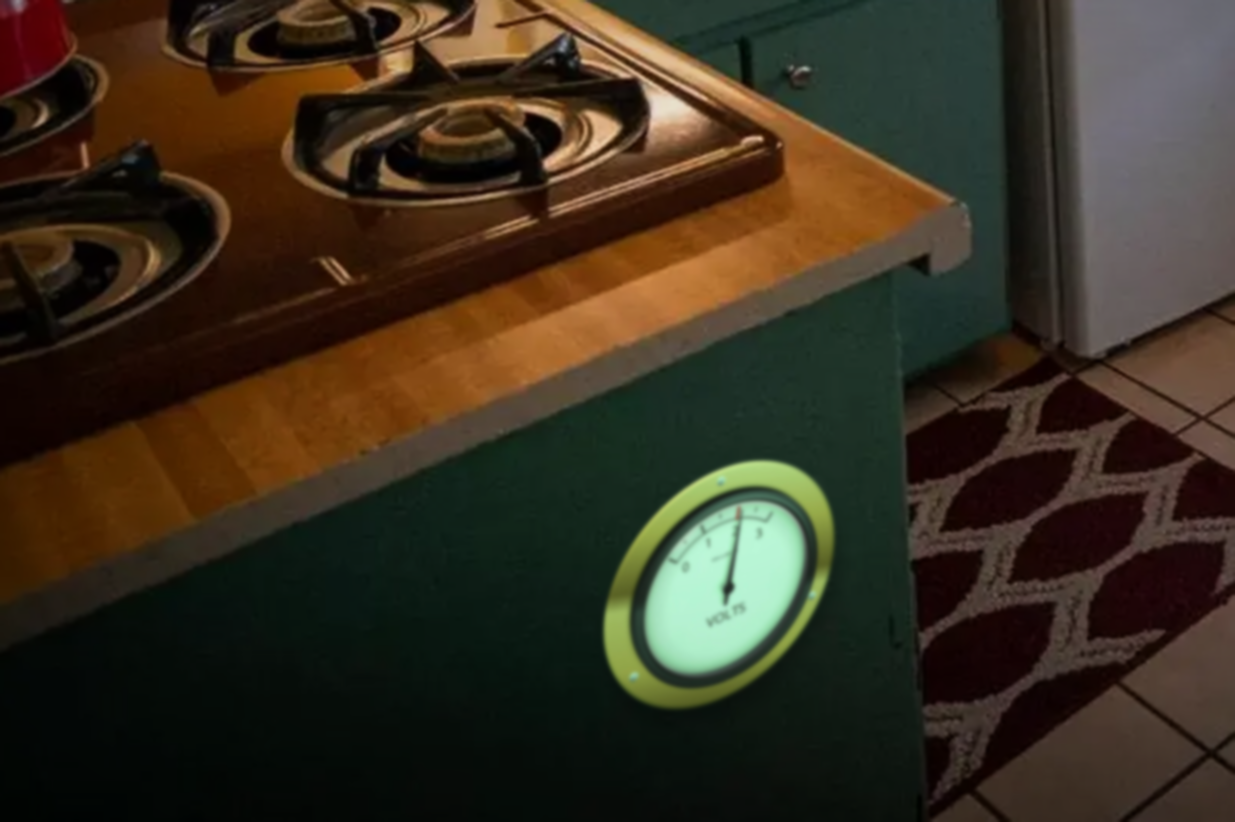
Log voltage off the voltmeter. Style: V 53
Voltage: V 2
